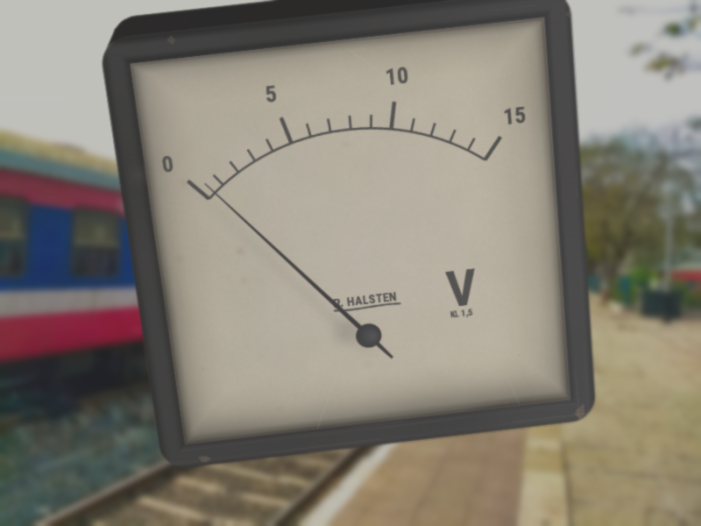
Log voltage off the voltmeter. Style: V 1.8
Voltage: V 0.5
